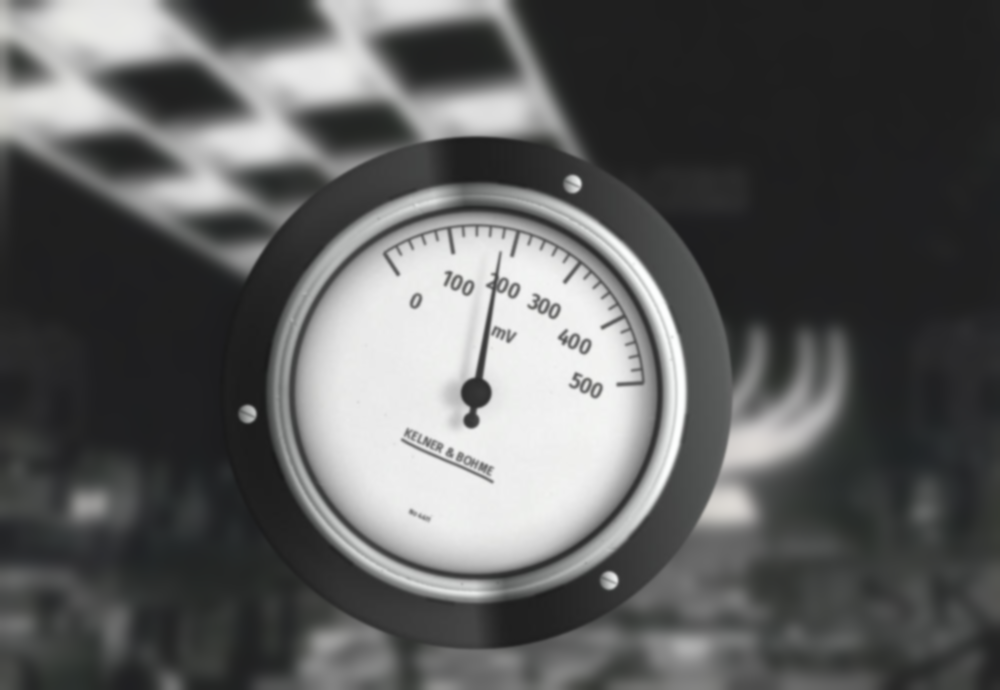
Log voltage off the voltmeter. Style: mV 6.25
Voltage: mV 180
